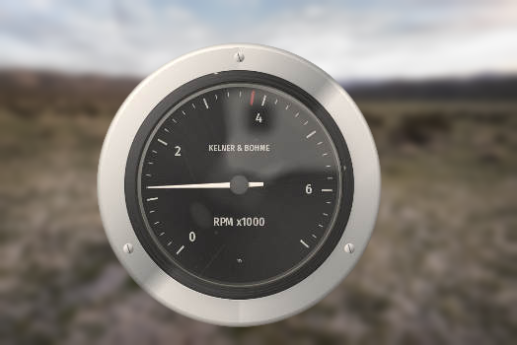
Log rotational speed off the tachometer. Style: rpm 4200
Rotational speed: rpm 1200
